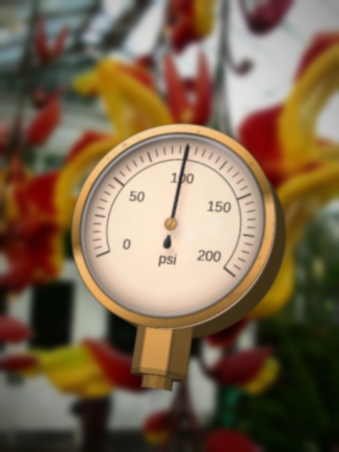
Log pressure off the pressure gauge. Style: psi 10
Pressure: psi 100
